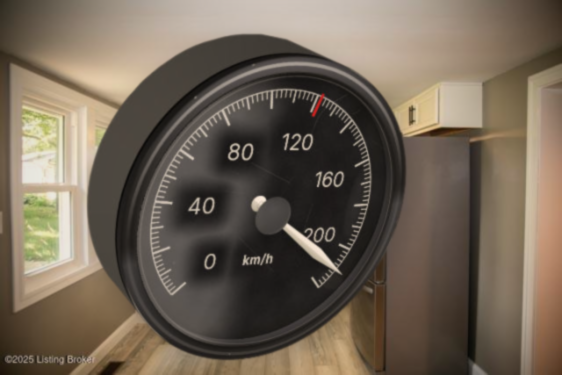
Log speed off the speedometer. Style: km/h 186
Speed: km/h 210
